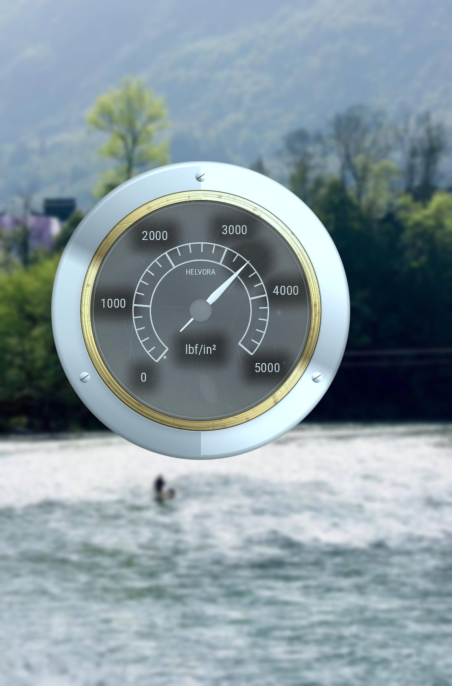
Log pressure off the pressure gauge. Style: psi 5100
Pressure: psi 3400
